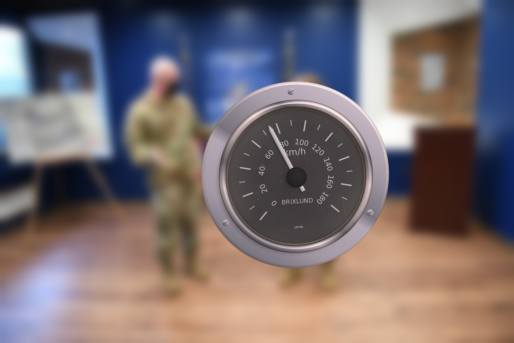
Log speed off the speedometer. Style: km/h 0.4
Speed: km/h 75
